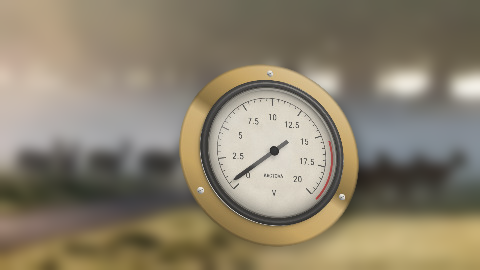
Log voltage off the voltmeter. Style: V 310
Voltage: V 0.5
